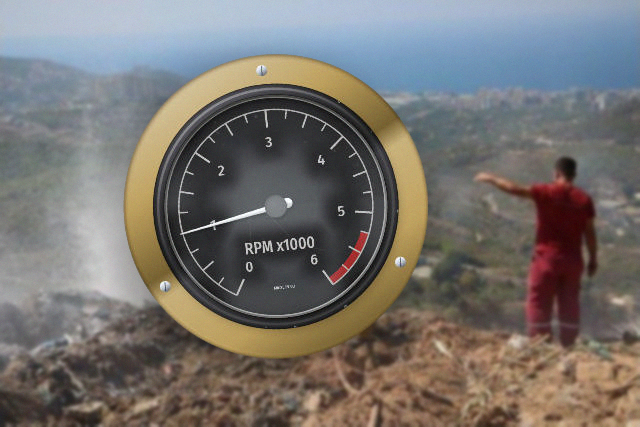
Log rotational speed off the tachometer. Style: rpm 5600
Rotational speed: rpm 1000
